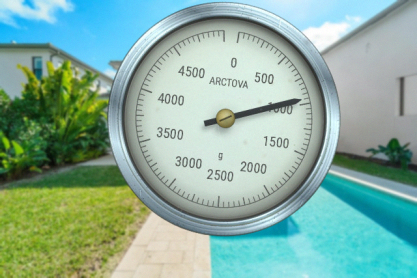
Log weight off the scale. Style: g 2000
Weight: g 950
